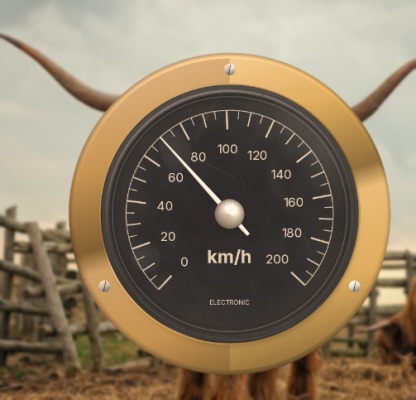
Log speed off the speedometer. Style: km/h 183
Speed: km/h 70
